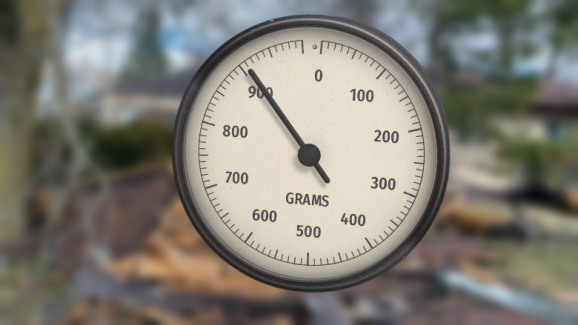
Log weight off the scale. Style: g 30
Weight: g 910
